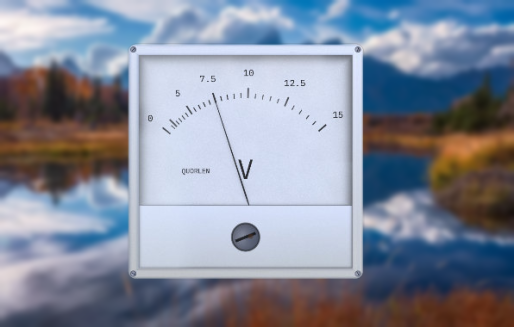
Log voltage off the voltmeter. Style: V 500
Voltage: V 7.5
